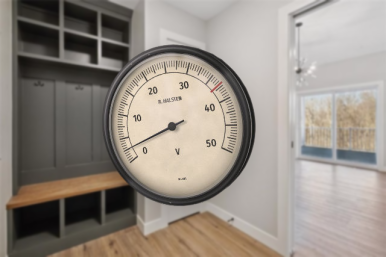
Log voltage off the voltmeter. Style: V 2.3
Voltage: V 2.5
